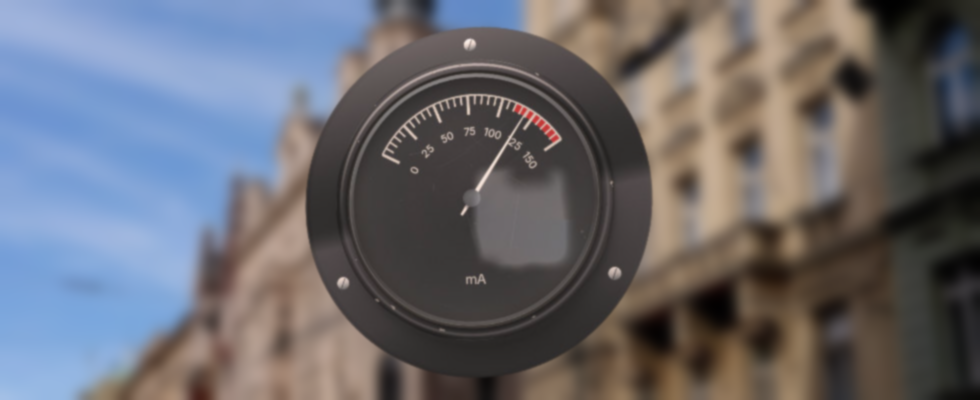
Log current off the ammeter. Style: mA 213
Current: mA 120
